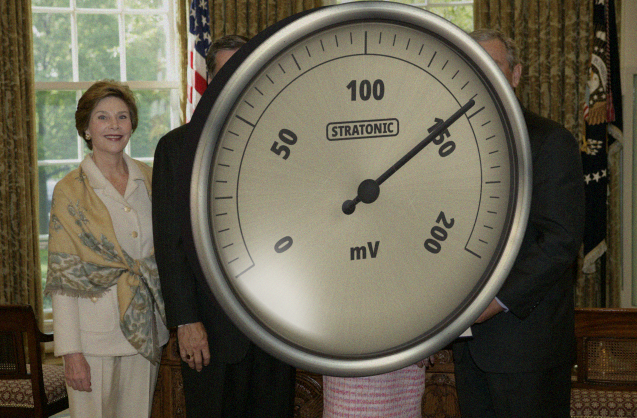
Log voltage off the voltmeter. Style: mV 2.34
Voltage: mV 145
